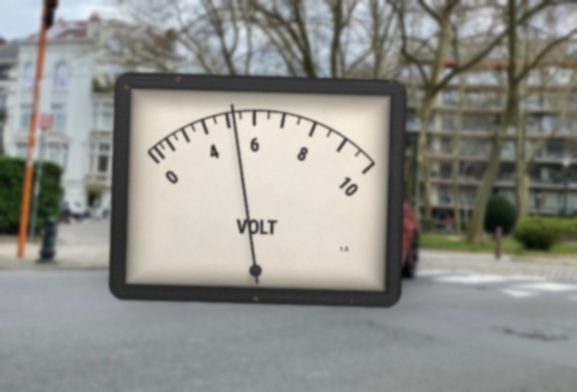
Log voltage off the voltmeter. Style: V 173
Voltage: V 5.25
